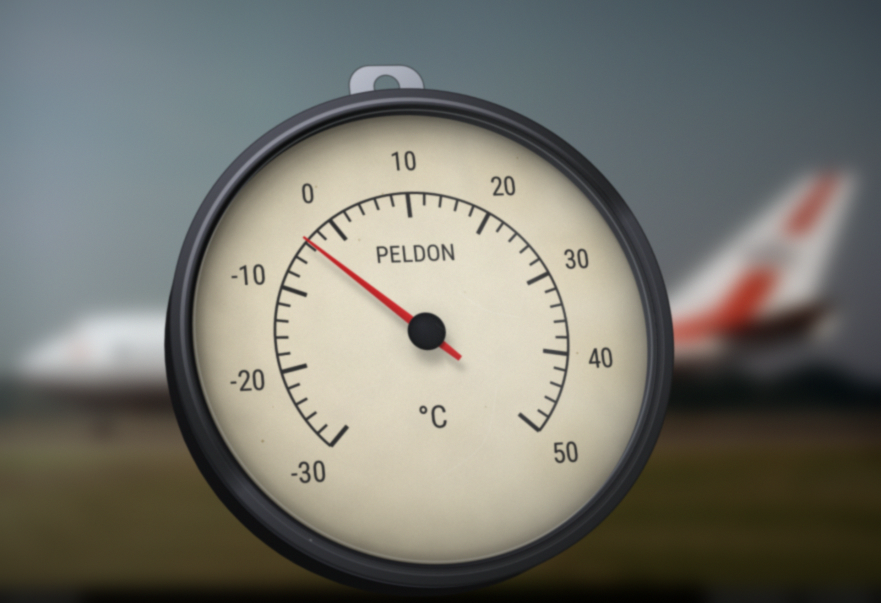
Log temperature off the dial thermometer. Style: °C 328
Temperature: °C -4
